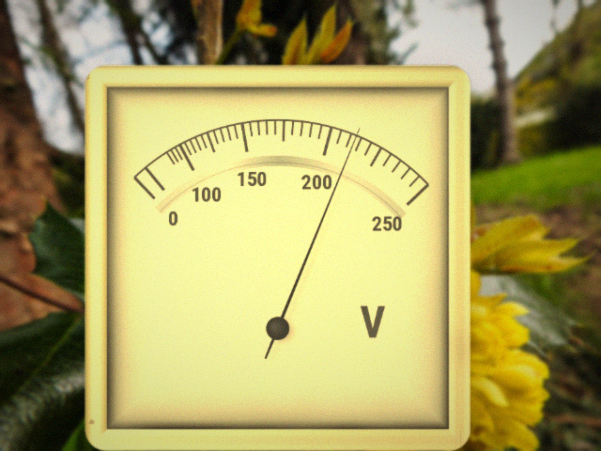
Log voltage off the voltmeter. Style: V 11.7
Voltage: V 212.5
